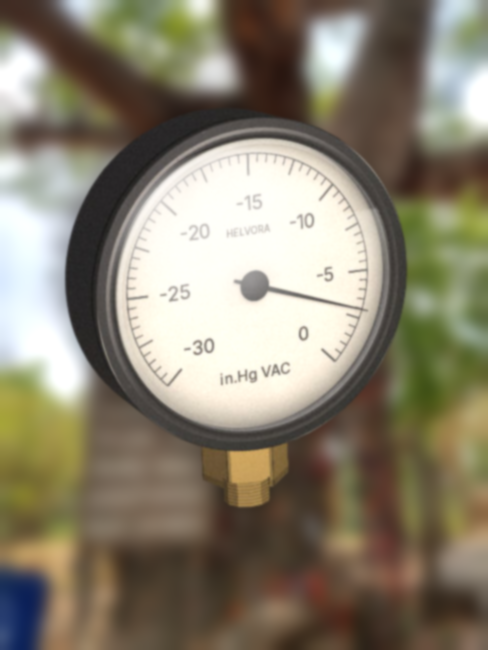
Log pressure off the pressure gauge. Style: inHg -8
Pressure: inHg -3
